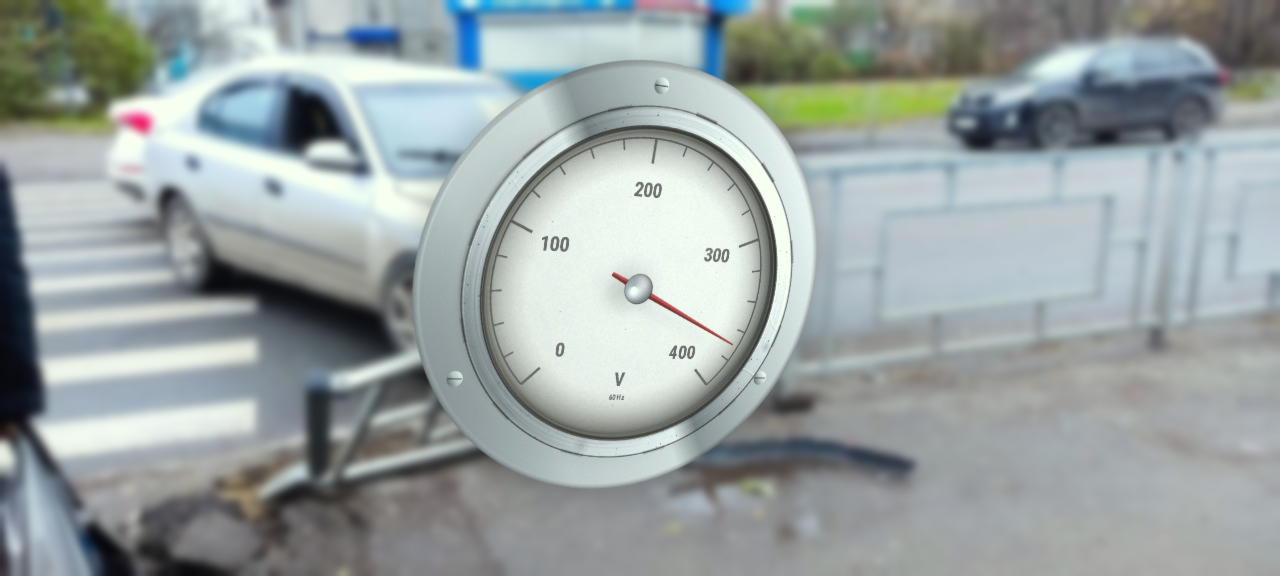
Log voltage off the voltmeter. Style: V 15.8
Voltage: V 370
